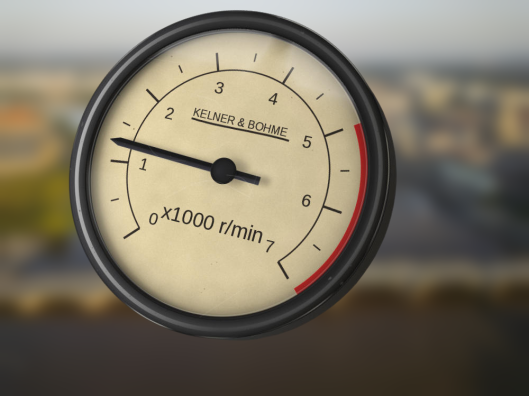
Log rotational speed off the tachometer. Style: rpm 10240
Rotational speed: rpm 1250
